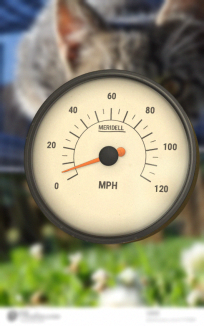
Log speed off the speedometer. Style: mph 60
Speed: mph 5
